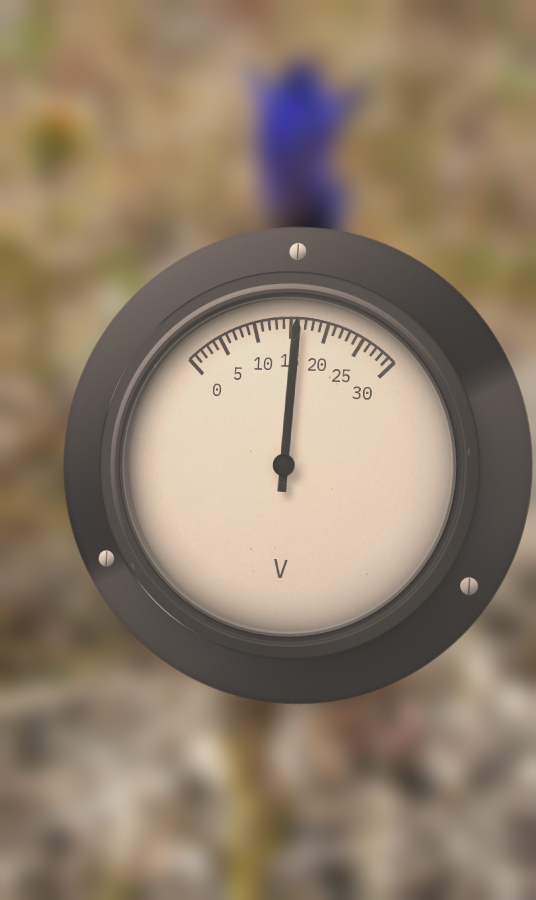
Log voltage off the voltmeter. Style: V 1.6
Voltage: V 16
